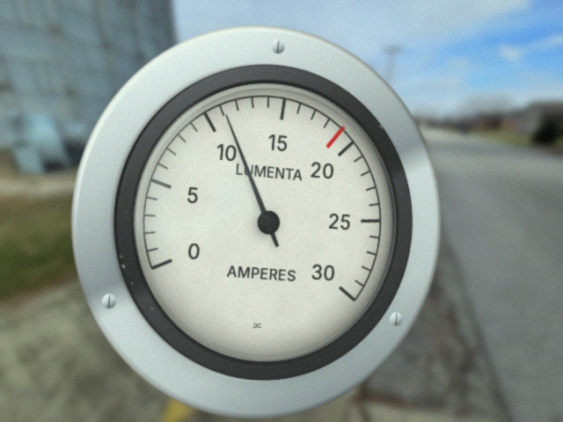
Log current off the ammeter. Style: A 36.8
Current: A 11
